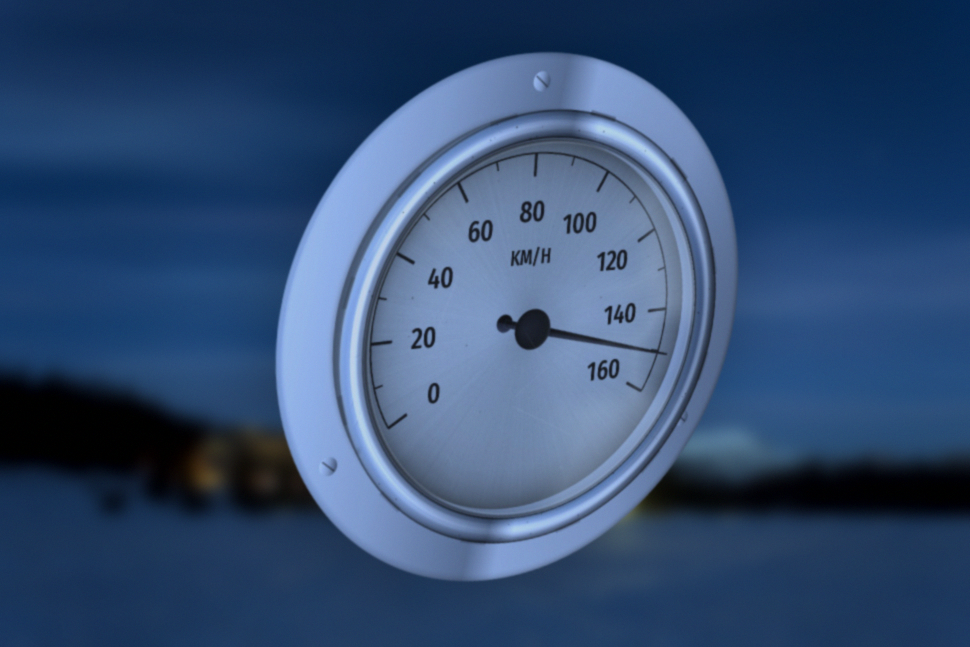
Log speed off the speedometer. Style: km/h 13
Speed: km/h 150
